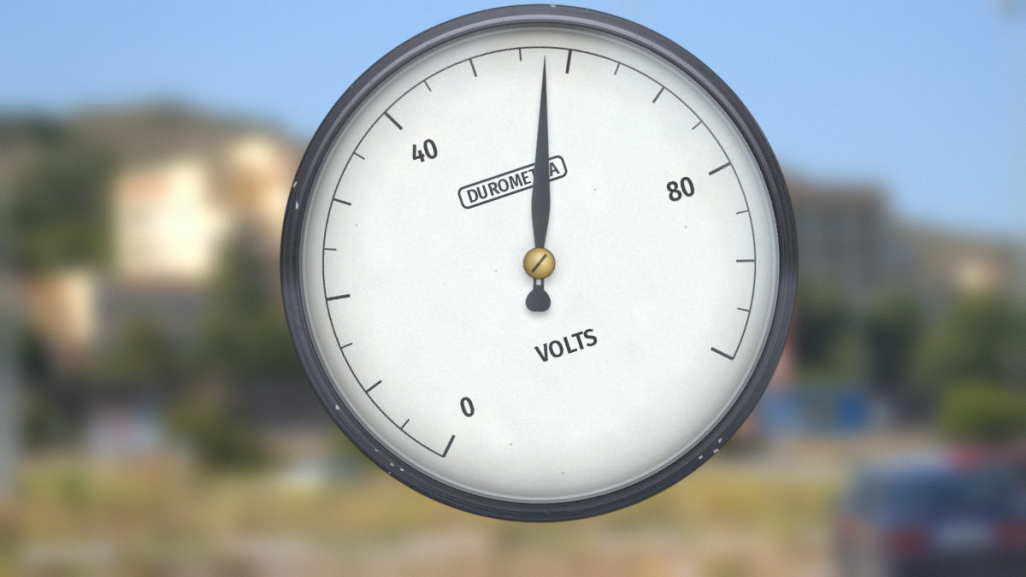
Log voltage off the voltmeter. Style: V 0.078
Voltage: V 57.5
